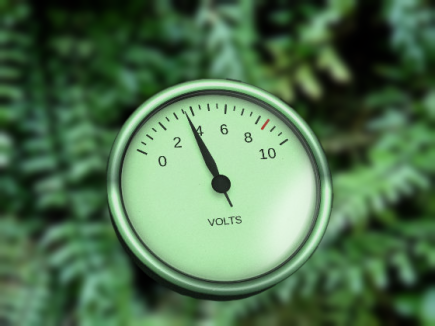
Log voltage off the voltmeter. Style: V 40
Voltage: V 3.5
